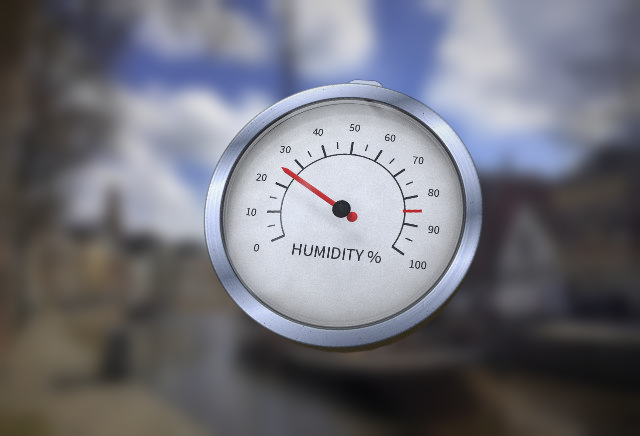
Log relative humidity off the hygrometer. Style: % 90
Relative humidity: % 25
